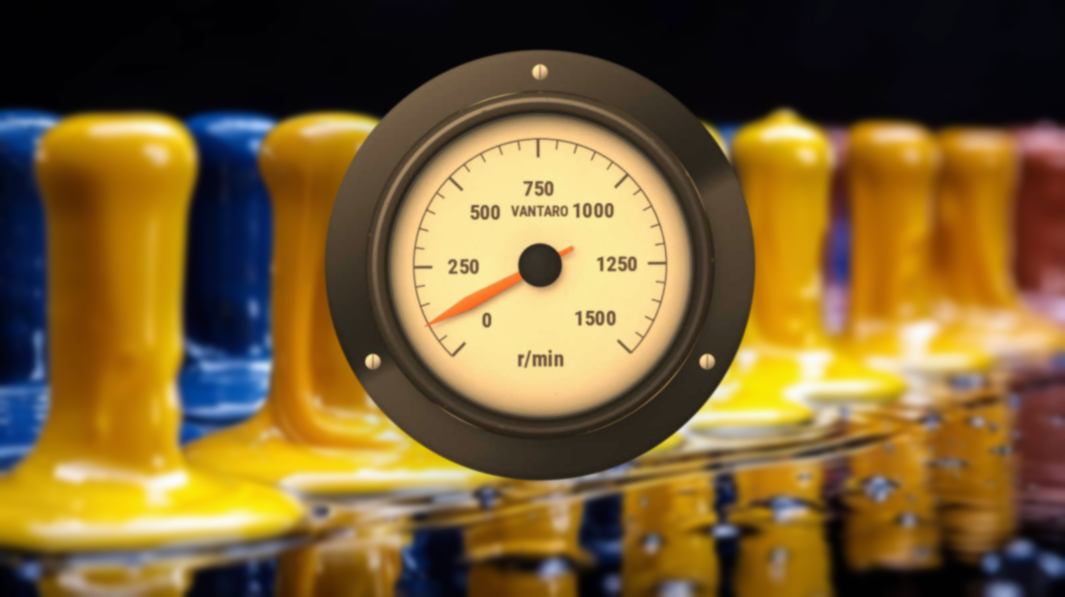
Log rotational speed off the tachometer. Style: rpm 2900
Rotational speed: rpm 100
